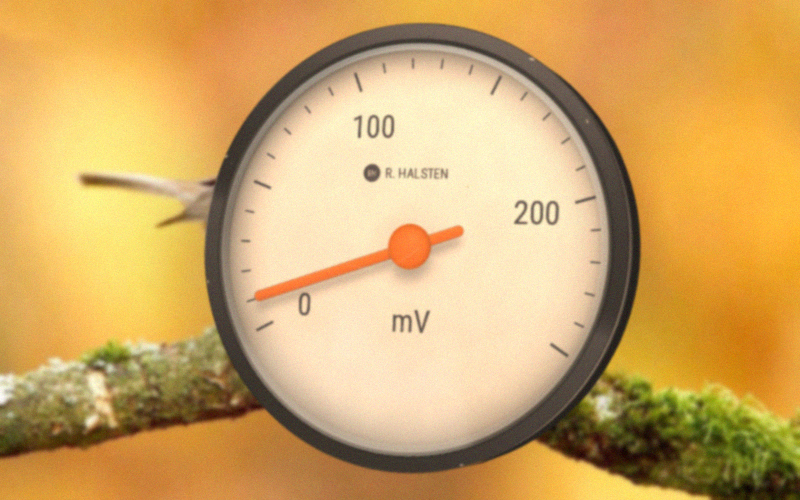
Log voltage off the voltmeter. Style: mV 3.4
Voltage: mV 10
